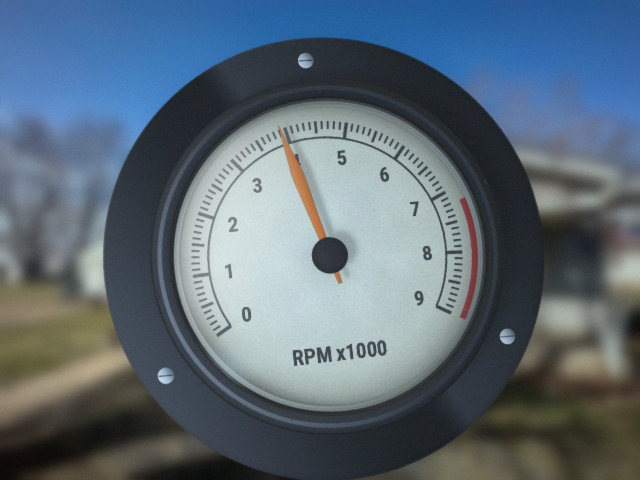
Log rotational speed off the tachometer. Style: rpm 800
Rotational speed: rpm 3900
